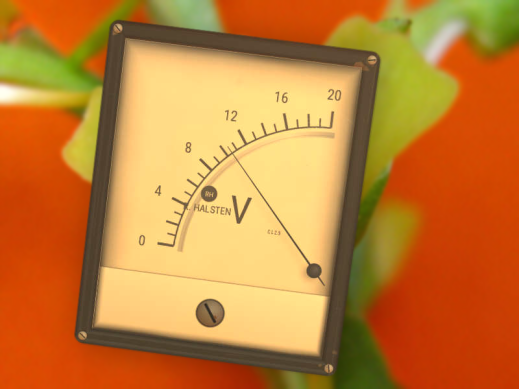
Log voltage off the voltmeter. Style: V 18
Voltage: V 10.5
